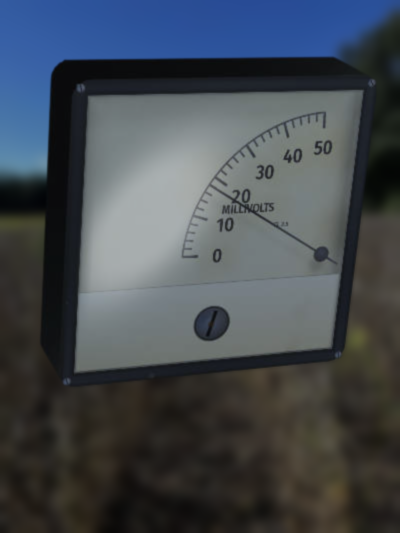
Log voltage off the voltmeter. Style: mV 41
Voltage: mV 18
